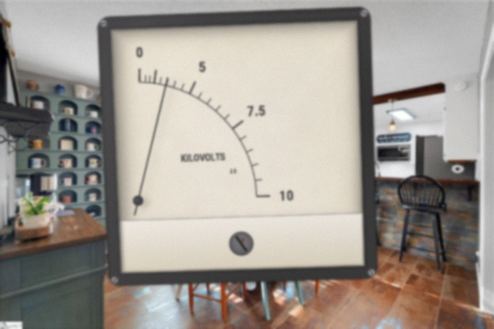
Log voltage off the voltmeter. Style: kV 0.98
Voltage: kV 3.5
